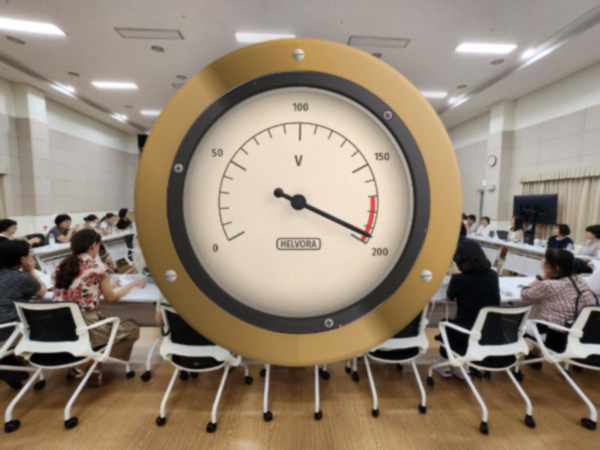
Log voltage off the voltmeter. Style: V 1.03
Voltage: V 195
